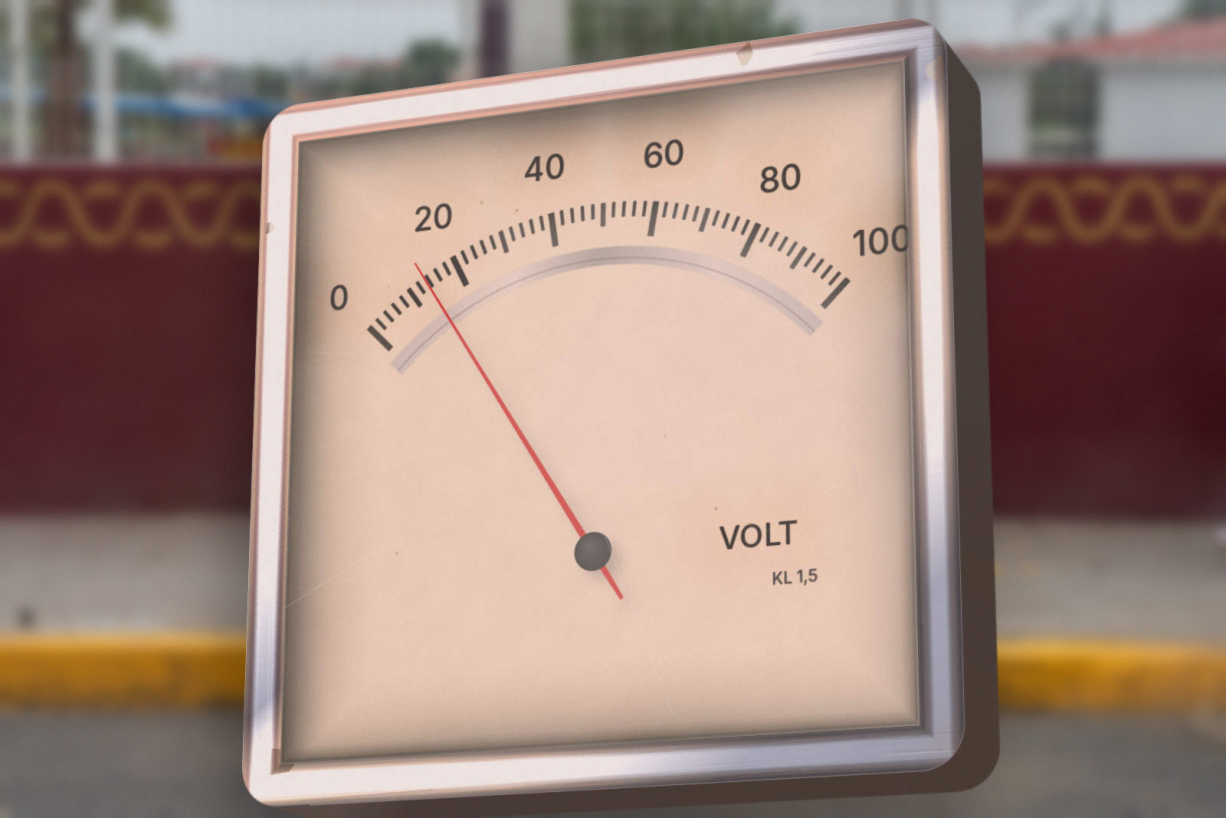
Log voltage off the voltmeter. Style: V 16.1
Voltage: V 14
